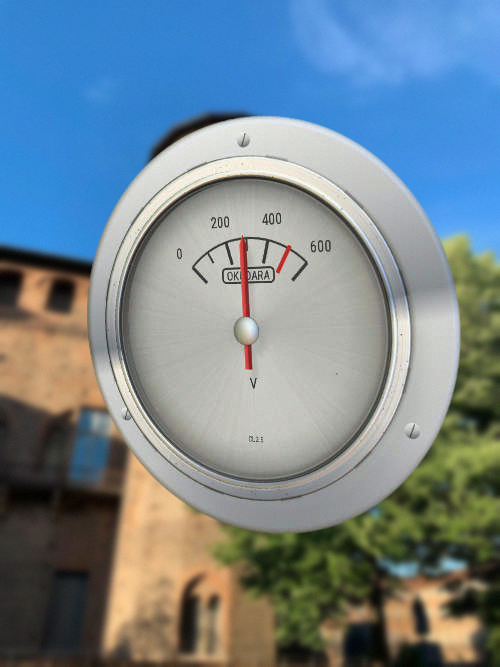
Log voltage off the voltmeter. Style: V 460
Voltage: V 300
